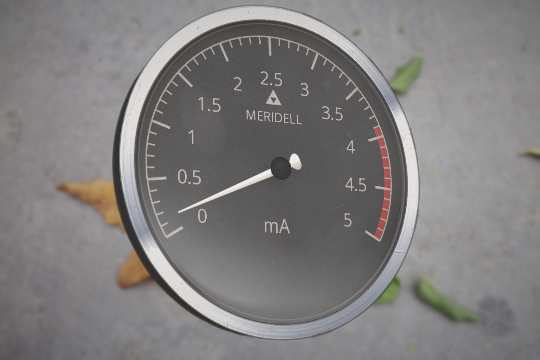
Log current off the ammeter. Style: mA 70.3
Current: mA 0.15
